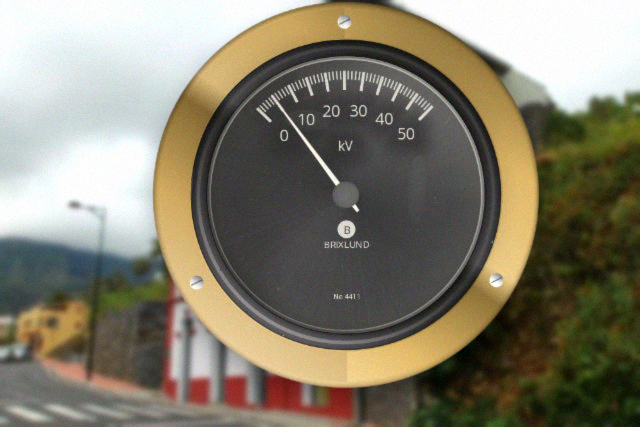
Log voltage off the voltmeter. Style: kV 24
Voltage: kV 5
